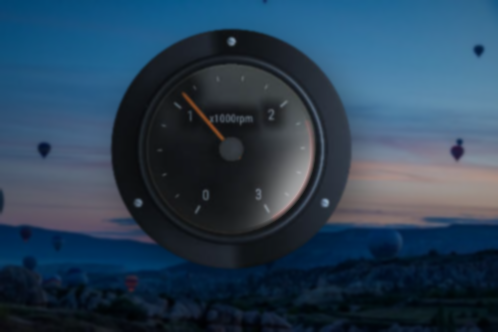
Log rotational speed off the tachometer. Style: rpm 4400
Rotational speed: rpm 1100
